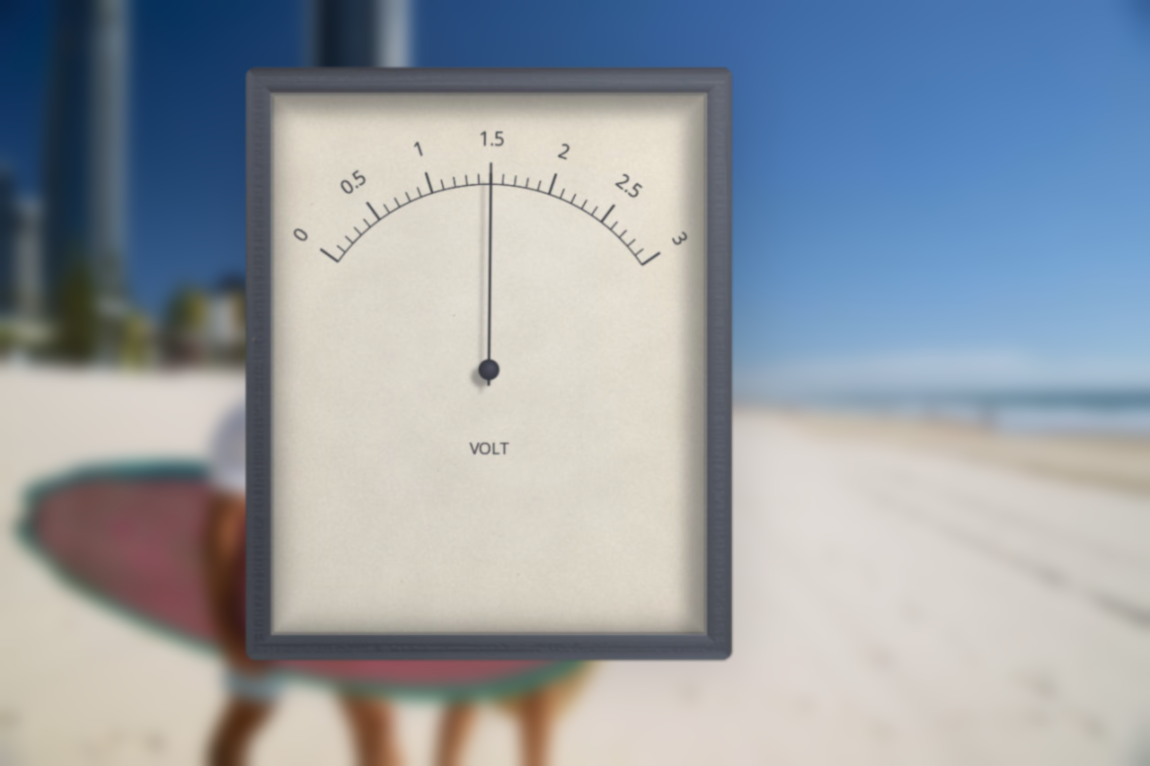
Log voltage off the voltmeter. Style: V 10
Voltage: V 1.5
